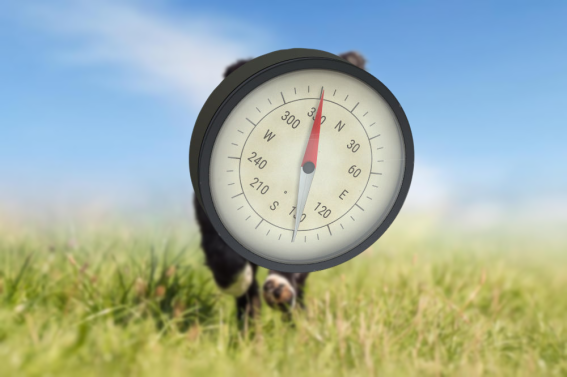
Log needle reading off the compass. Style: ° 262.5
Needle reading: ° 330
